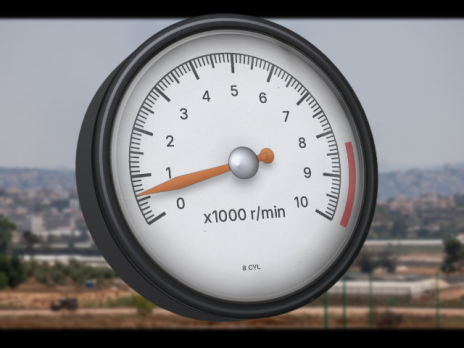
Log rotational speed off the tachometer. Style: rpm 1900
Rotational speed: rpm 600
